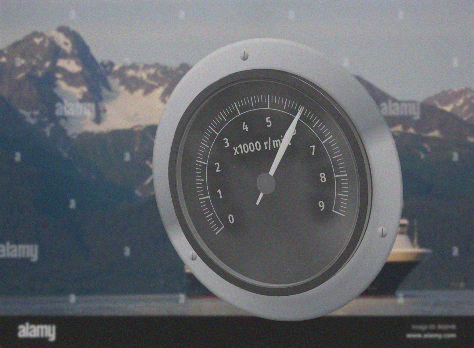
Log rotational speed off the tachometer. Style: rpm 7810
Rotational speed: rpm 6000
